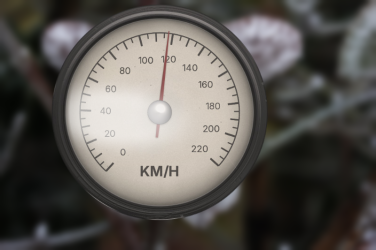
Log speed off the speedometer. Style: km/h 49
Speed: km/h 117.5
